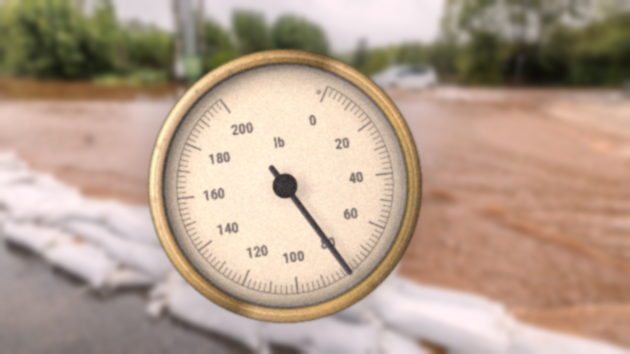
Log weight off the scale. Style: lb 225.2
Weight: lb 80
